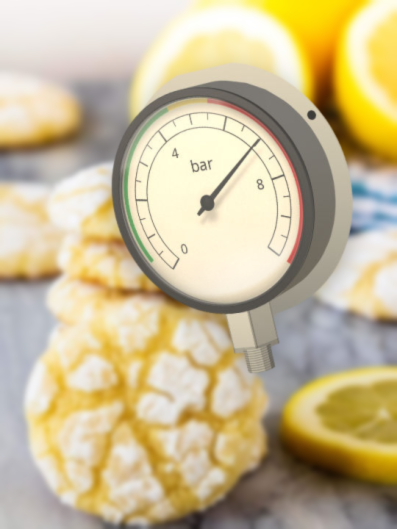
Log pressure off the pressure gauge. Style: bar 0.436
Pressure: bar 7
